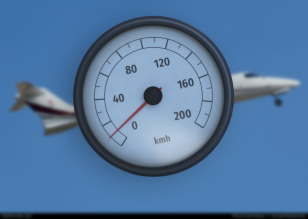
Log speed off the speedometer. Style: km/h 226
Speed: km/h 10
